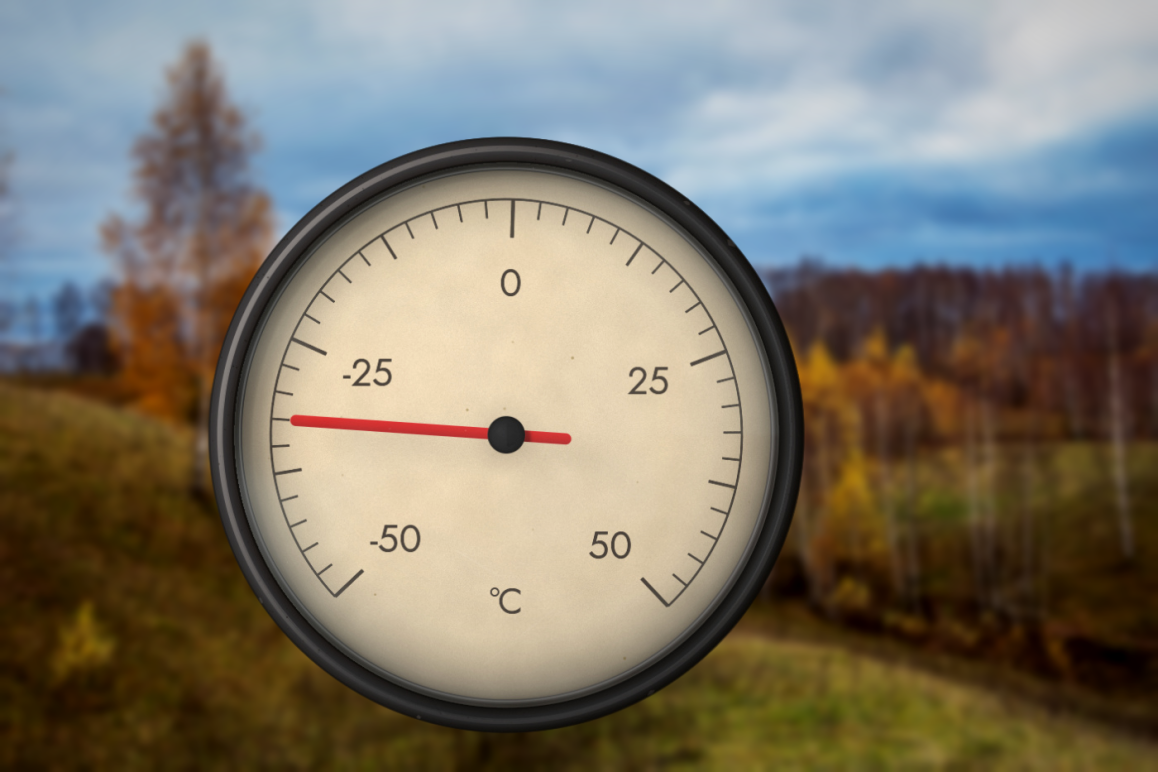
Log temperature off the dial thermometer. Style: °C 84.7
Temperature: °C -32.5
